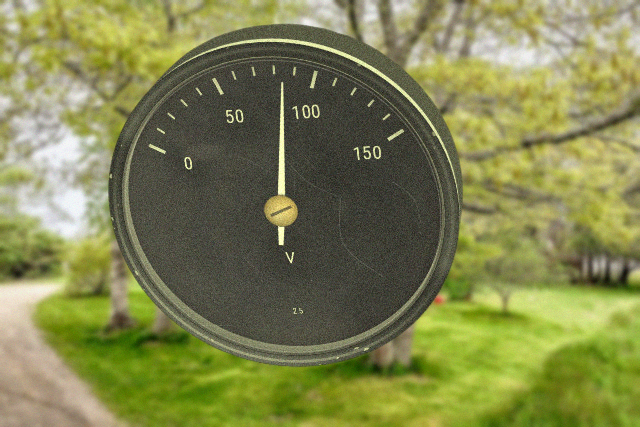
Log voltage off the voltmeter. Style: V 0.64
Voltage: V 85
